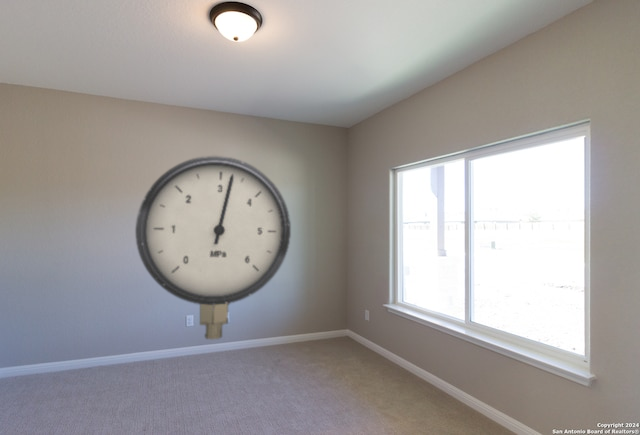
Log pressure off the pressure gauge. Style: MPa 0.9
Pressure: MPa 3.25
